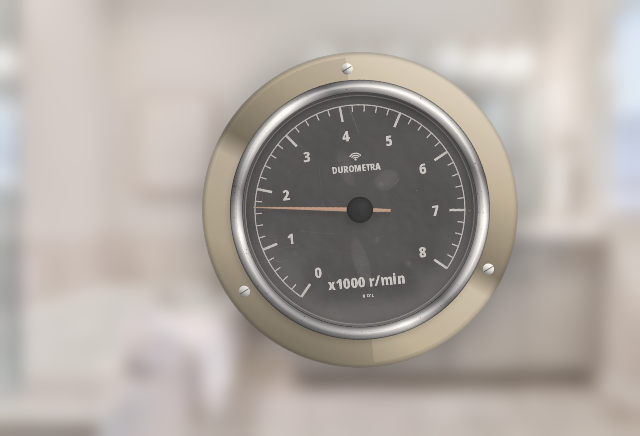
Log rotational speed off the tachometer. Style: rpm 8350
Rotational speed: rpm 1700
